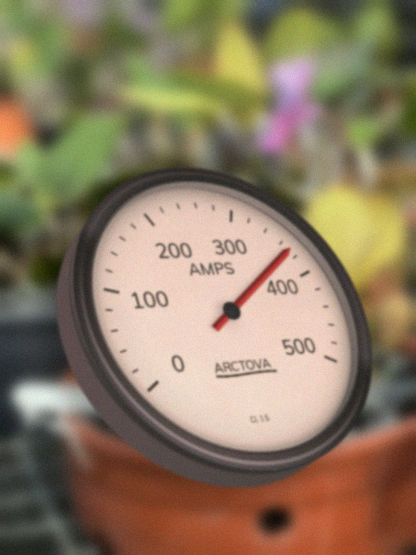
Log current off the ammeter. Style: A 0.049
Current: A 370
